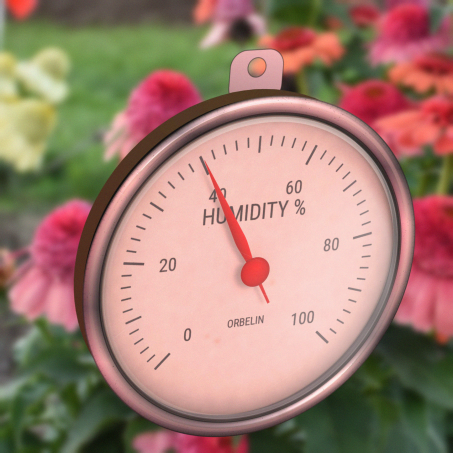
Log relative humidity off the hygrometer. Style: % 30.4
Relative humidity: % 40
